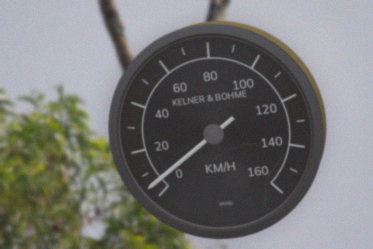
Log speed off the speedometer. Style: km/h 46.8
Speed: km/h 5
